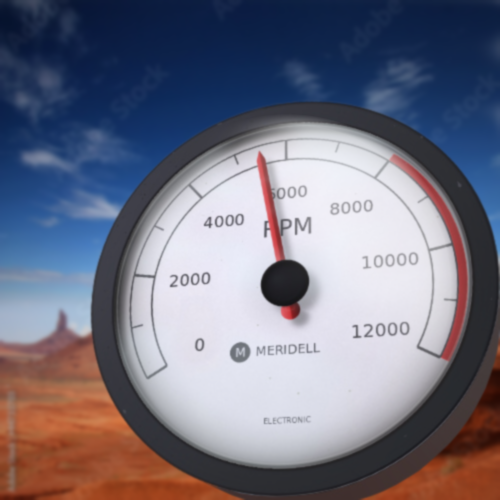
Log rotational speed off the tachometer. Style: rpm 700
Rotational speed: rpm 5500
